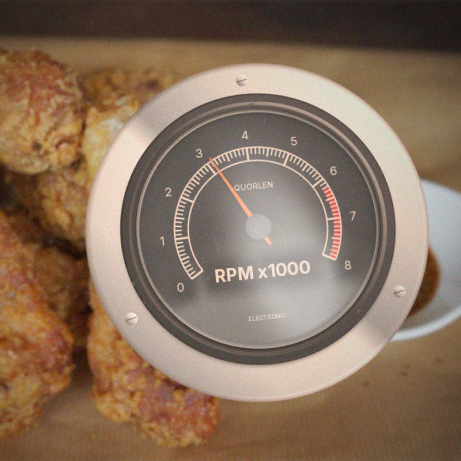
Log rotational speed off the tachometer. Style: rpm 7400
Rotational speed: rpm 3100
